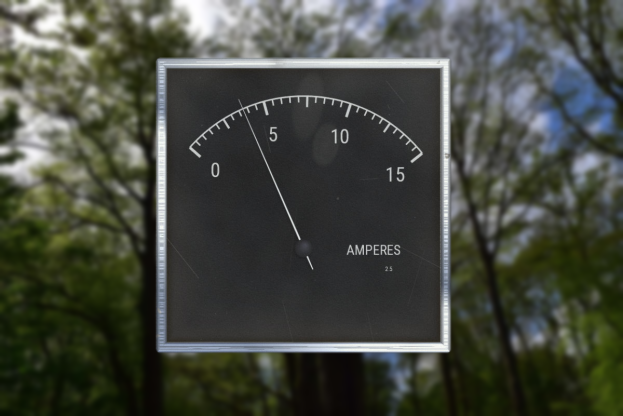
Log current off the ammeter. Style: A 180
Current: A 3.75
